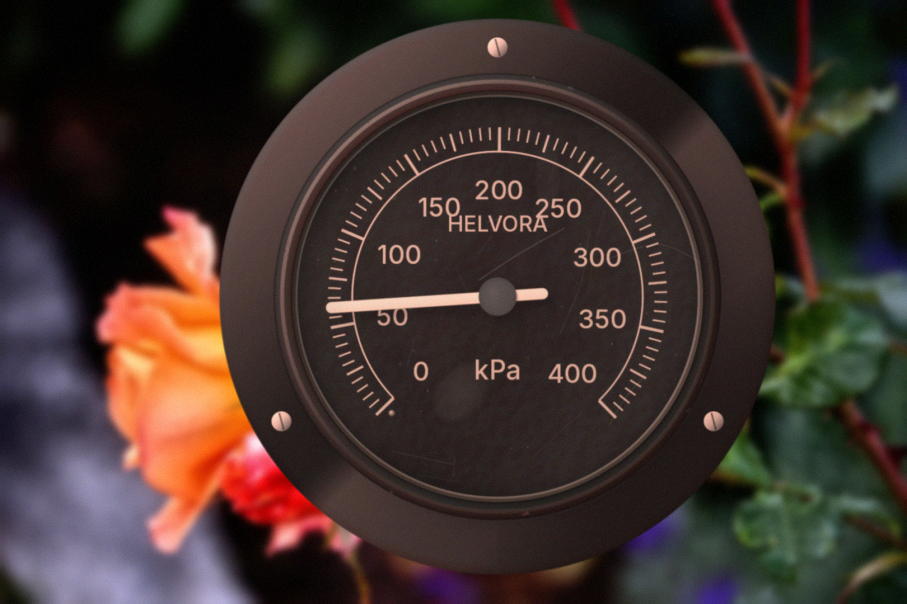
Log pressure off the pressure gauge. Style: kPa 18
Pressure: kPa 60
